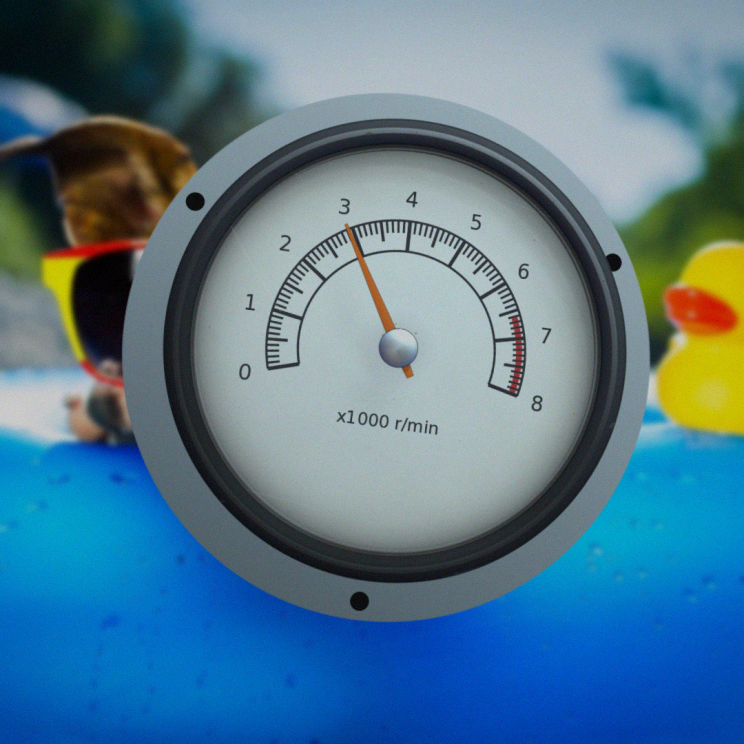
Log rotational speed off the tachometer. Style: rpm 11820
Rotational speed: rpm 2900
